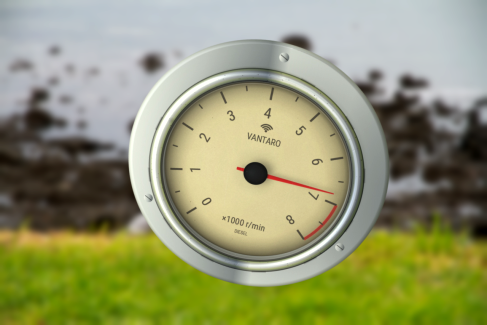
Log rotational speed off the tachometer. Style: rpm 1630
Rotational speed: rpm 6750
